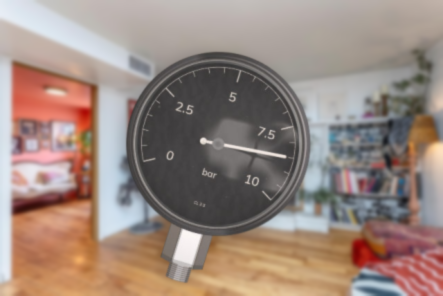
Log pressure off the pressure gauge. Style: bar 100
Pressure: bar 8.5
